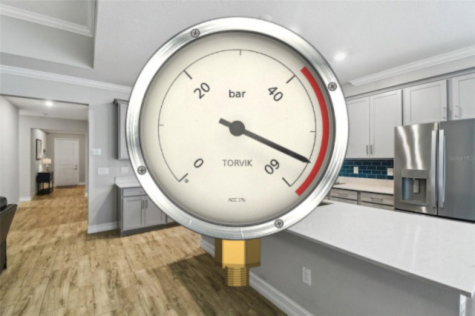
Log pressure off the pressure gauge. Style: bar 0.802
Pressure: bar 55
